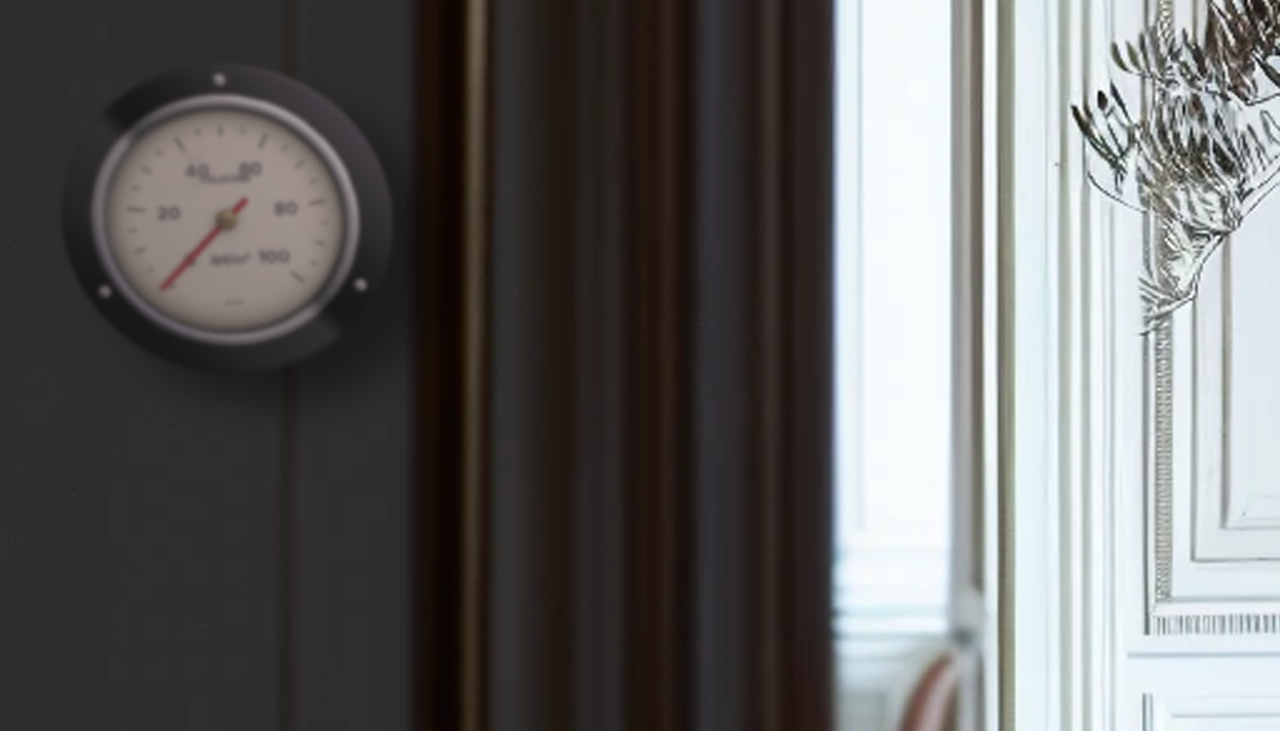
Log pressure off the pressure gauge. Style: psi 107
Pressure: psi 0
